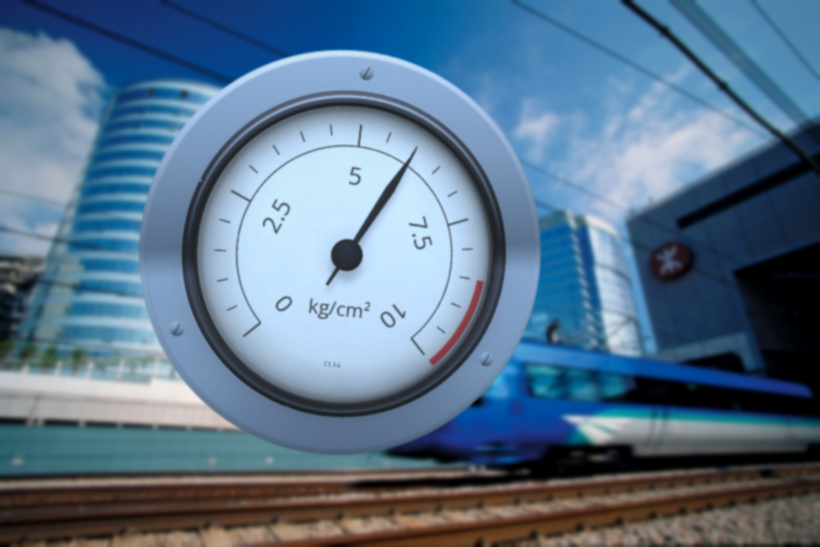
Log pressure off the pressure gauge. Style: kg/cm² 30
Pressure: kg/cm² 6
